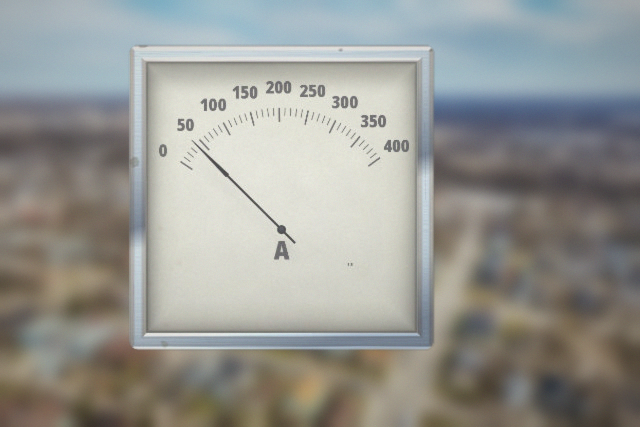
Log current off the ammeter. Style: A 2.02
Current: A 40
